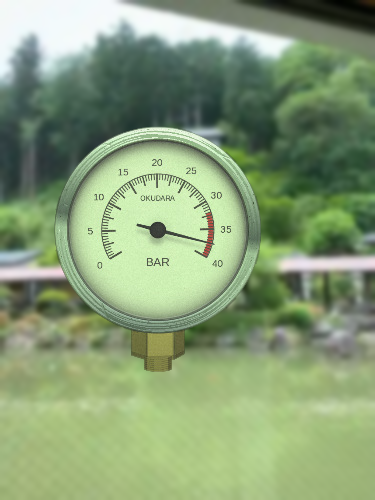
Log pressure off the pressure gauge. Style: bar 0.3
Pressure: bar 37.5
